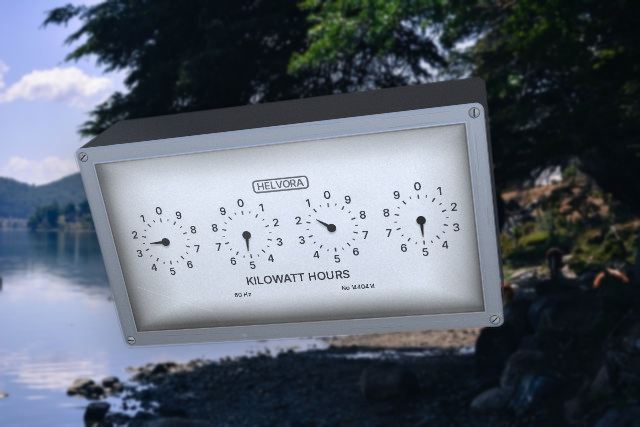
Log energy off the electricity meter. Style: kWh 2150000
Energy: kWh 2515
